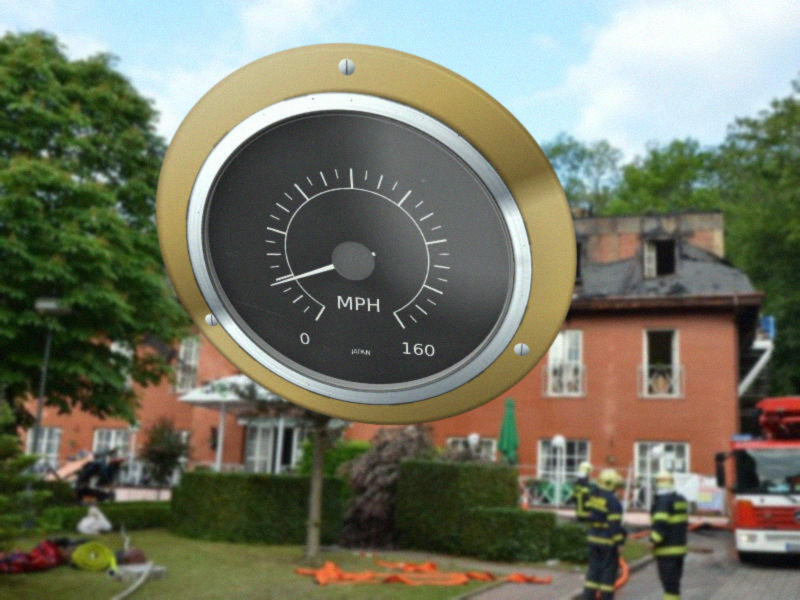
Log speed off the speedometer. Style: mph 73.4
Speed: mph 20
